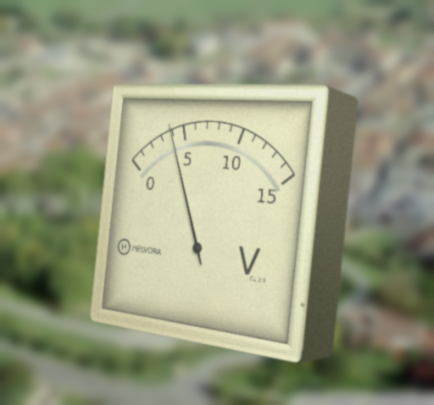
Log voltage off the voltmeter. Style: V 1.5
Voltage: V 4
